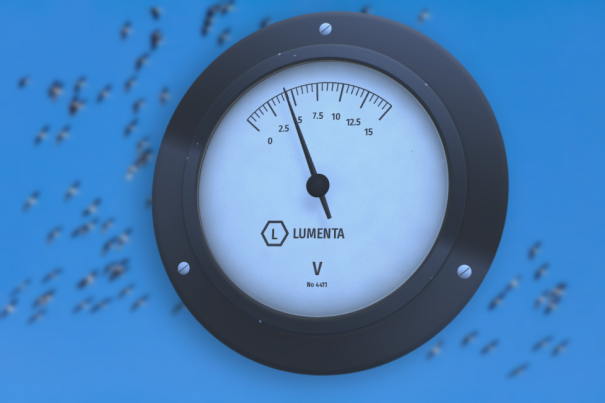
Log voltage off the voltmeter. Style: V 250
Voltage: V 4.5
